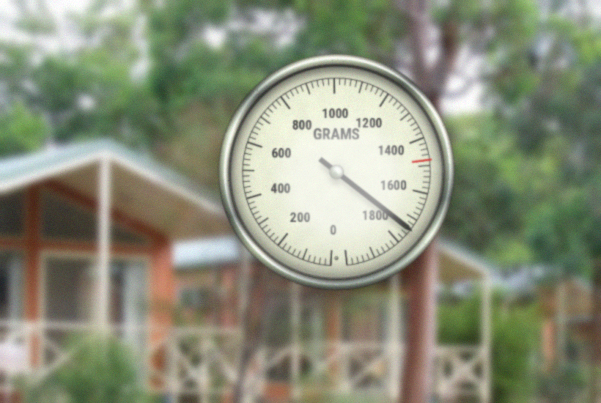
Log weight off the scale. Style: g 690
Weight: g 1740
